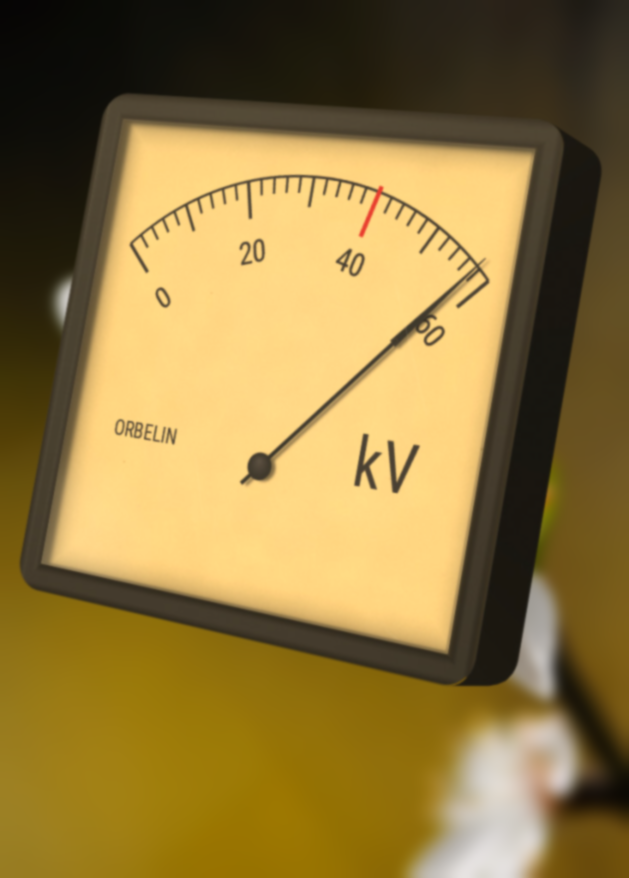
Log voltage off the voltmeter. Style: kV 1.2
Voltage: kV 58
